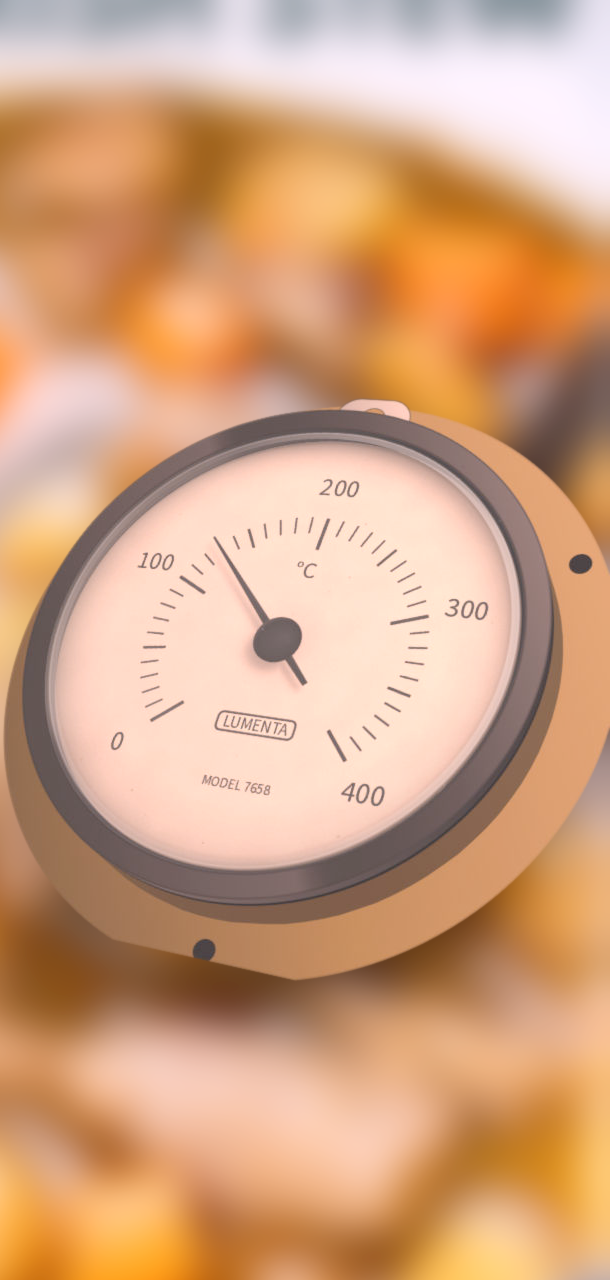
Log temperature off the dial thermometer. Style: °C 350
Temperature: °C 130
